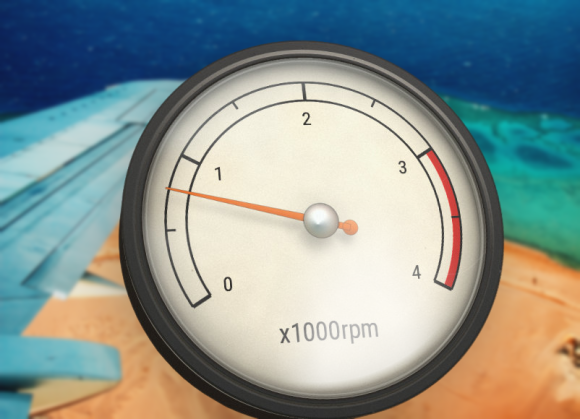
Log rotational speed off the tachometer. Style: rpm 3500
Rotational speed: rpm 750
